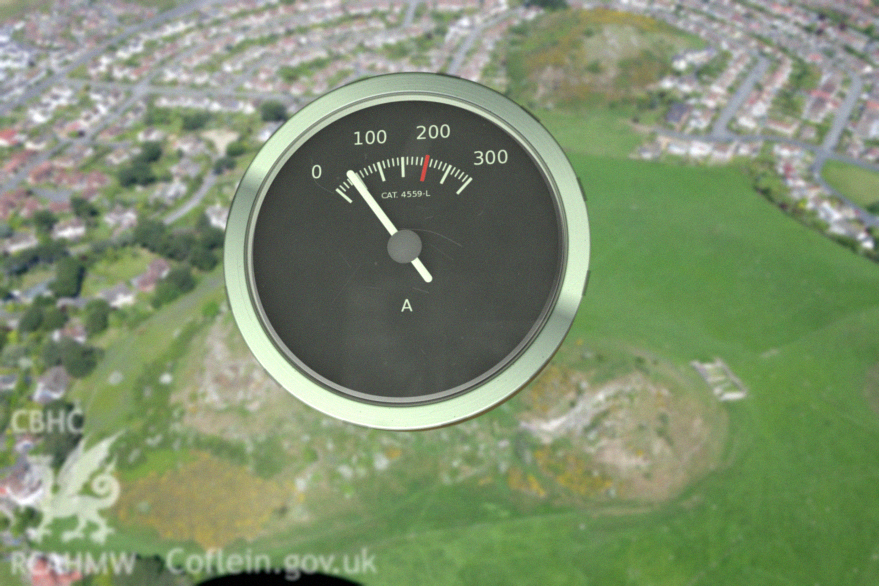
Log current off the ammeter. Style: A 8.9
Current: A 40
